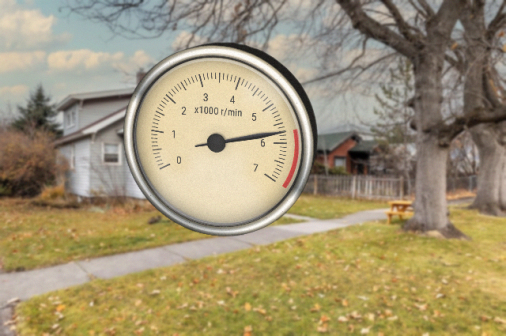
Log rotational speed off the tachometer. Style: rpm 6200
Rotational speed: rpm 5700
